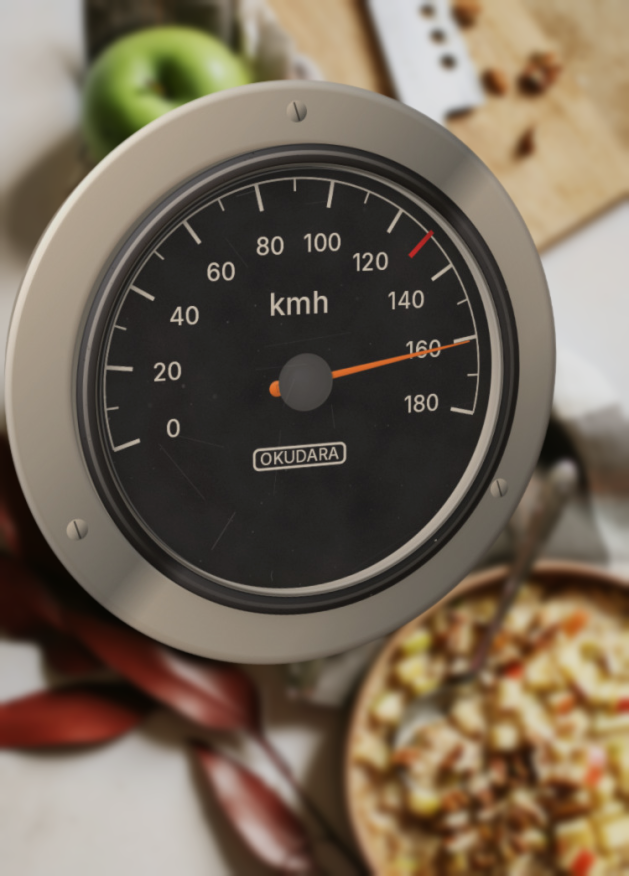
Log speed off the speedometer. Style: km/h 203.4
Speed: km/h 160
